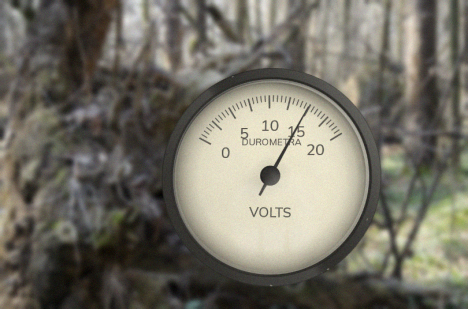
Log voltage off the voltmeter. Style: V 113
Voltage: V 15
